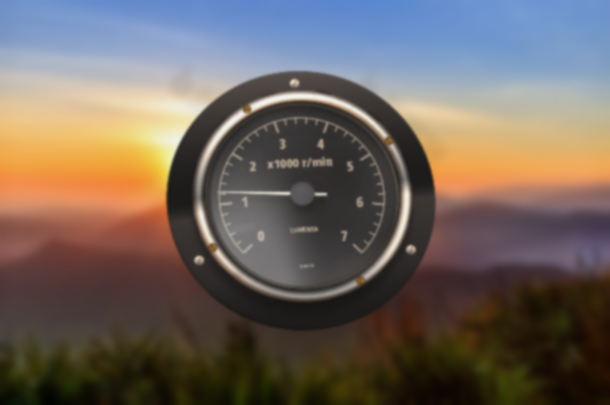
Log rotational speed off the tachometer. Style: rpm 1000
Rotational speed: rpm 1200
